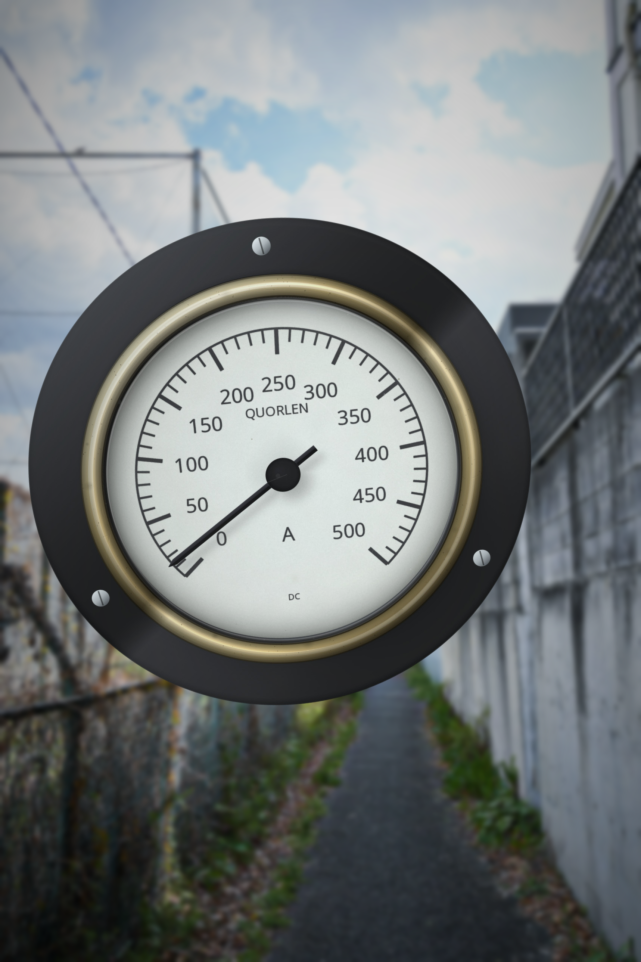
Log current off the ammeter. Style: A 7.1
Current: A 15
